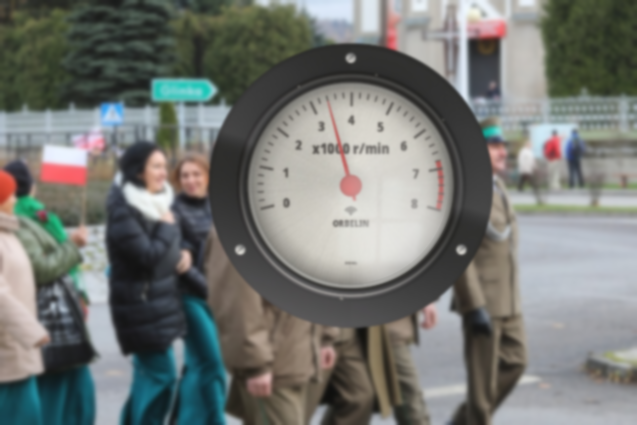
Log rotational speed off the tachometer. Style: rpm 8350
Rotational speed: rpm 3400
